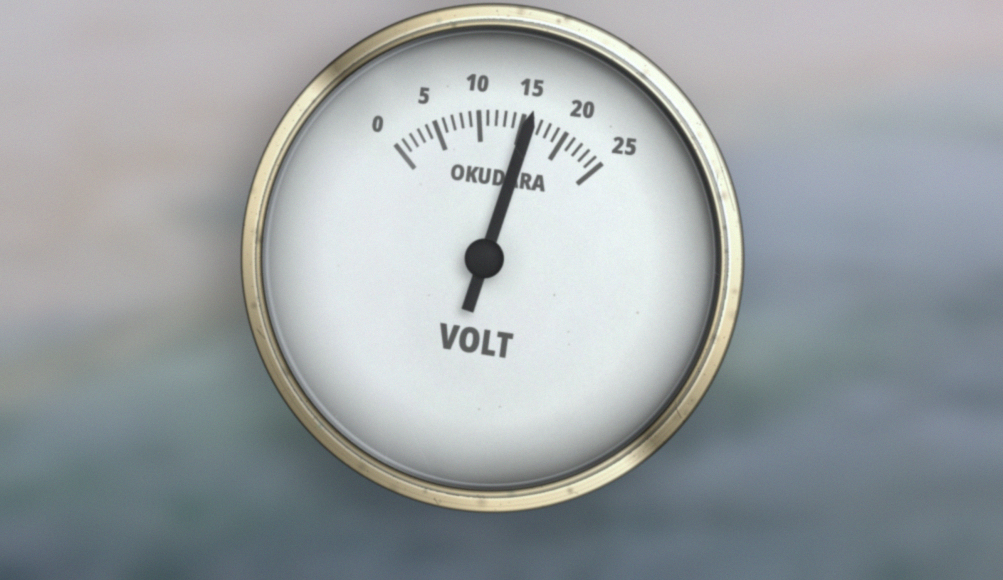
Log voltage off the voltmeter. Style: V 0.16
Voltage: V 16
